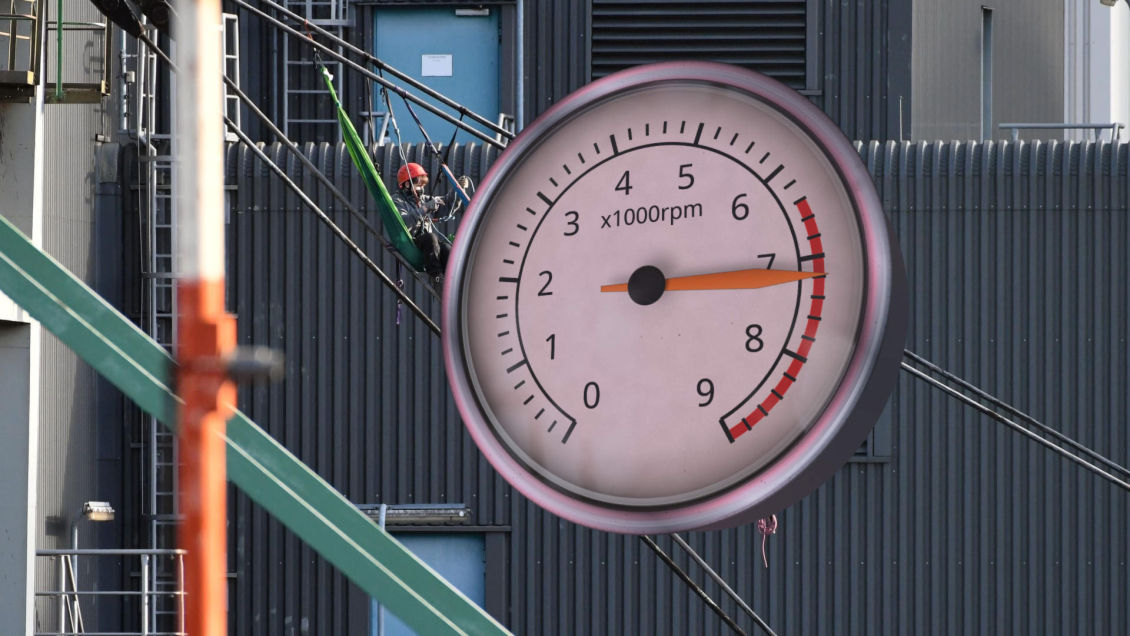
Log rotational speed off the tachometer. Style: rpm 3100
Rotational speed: rpm 7200
